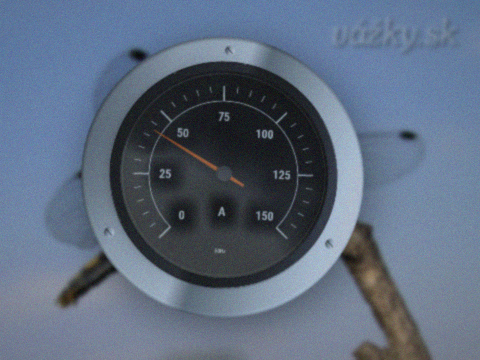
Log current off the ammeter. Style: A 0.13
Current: A 42.5
